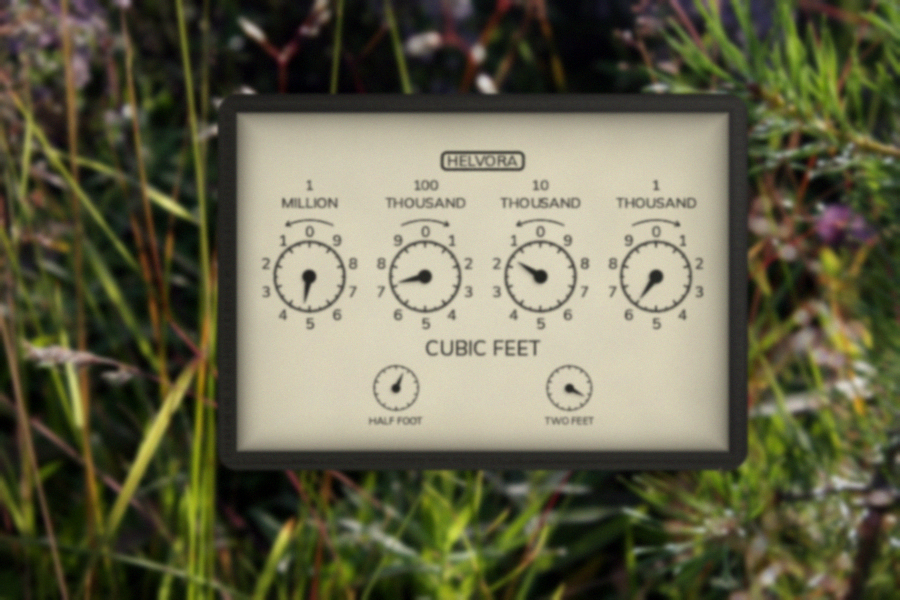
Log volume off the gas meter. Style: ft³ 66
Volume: ft³ 471600
